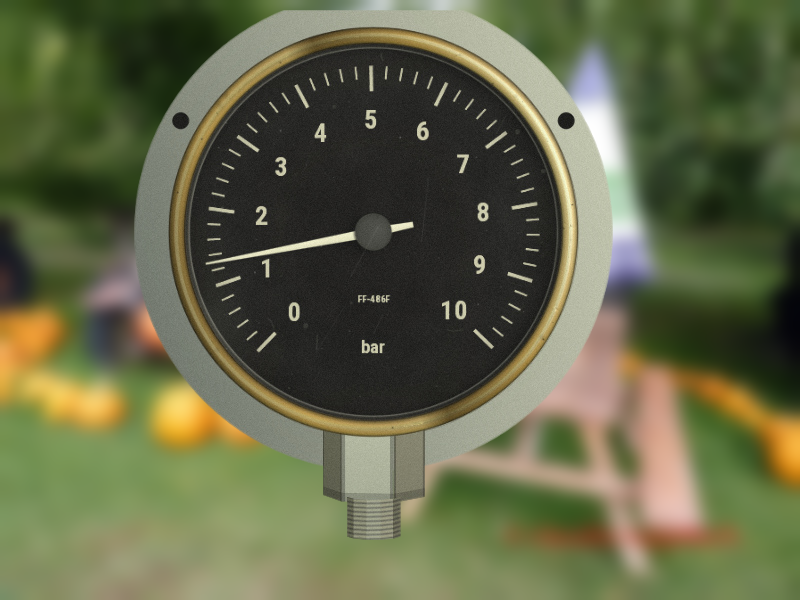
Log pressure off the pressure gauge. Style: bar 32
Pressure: bar 1.3
